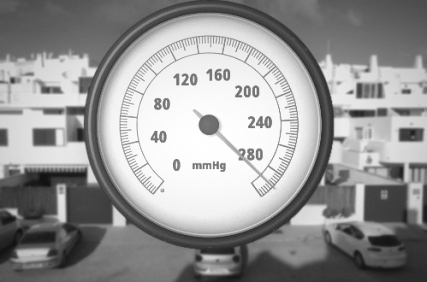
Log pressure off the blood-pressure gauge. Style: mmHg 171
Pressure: mmHg 290
